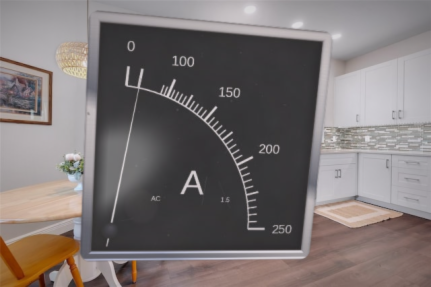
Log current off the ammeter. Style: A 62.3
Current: A 50
